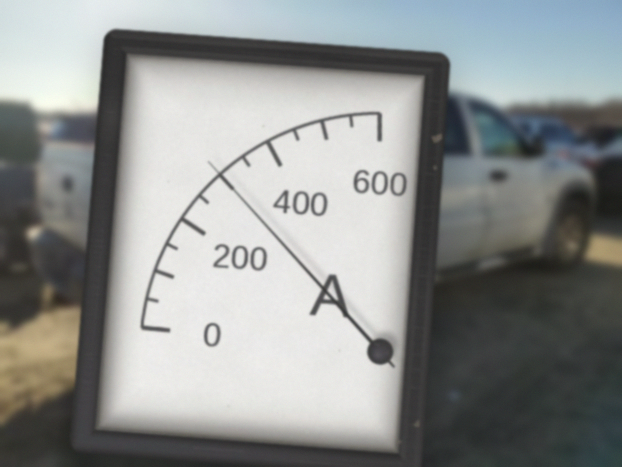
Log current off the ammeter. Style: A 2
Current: A 300
